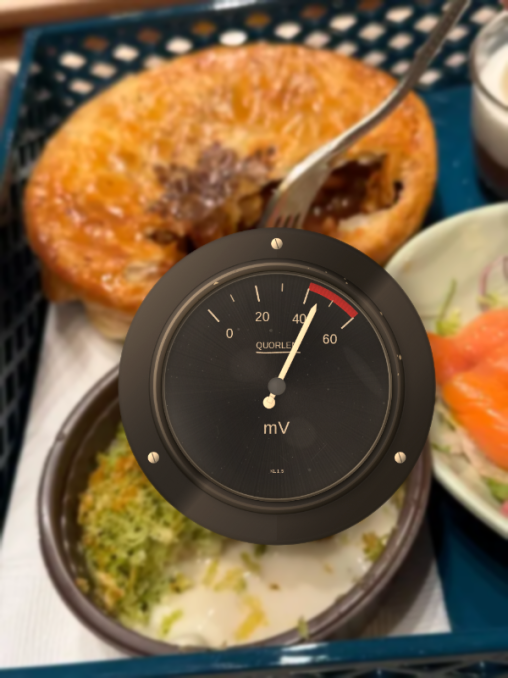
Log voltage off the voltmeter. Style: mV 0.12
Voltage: mV 45
